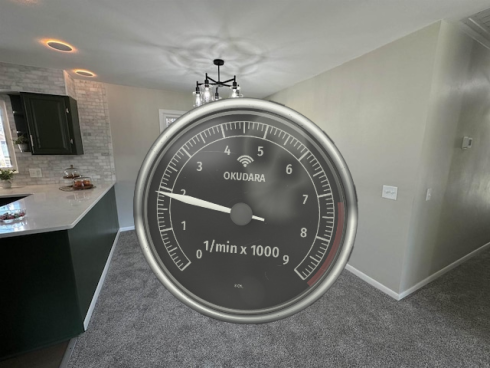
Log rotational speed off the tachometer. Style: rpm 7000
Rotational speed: rpm 1900
